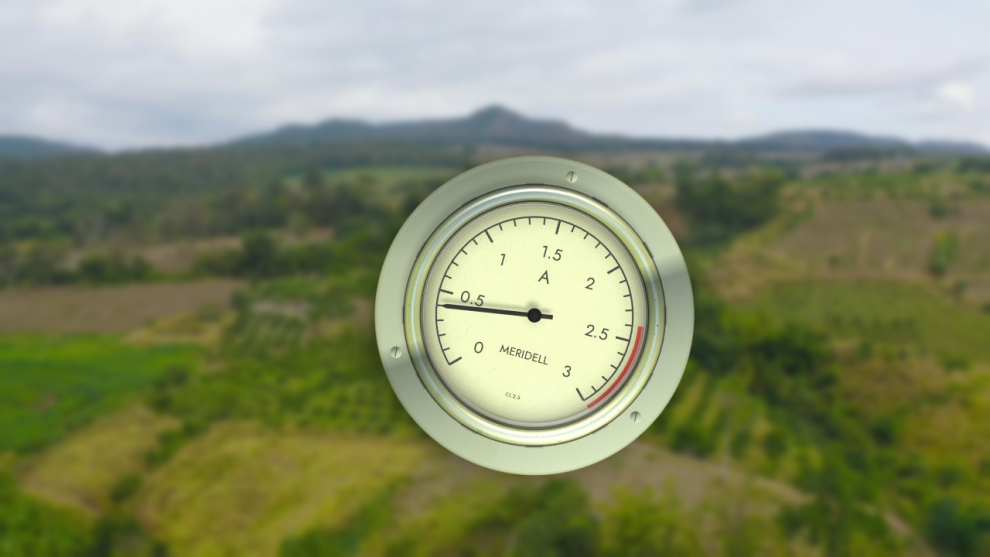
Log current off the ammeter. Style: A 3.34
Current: A 0.4
